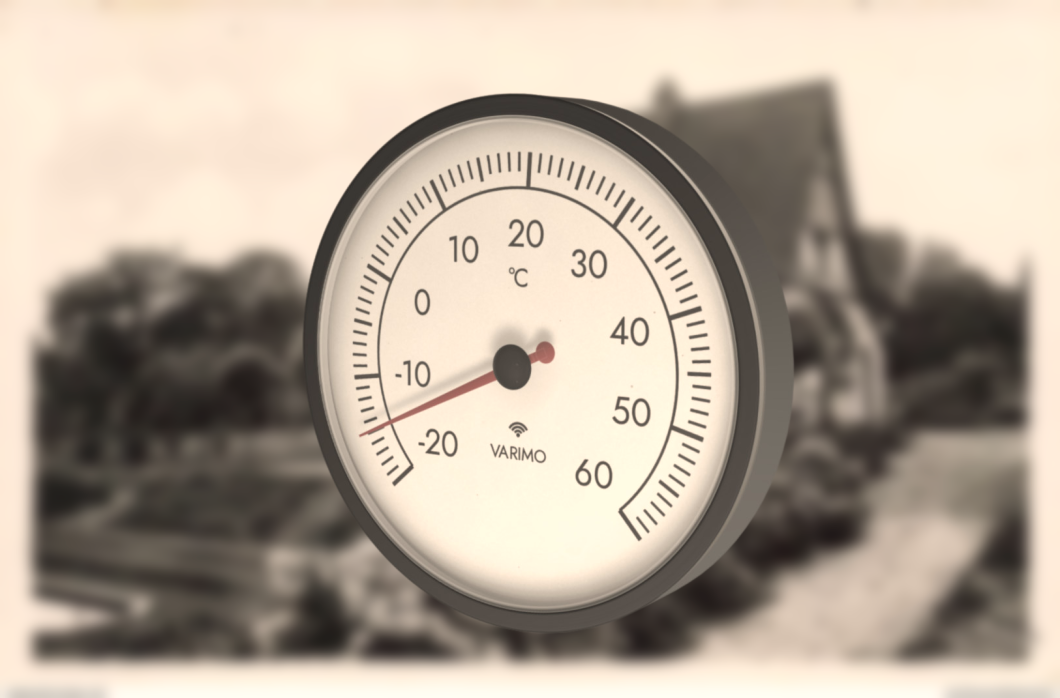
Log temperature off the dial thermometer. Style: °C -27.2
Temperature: °C -15
